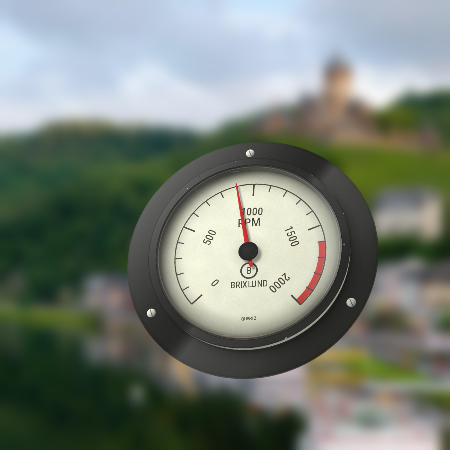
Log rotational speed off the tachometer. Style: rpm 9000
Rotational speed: rpm 900
